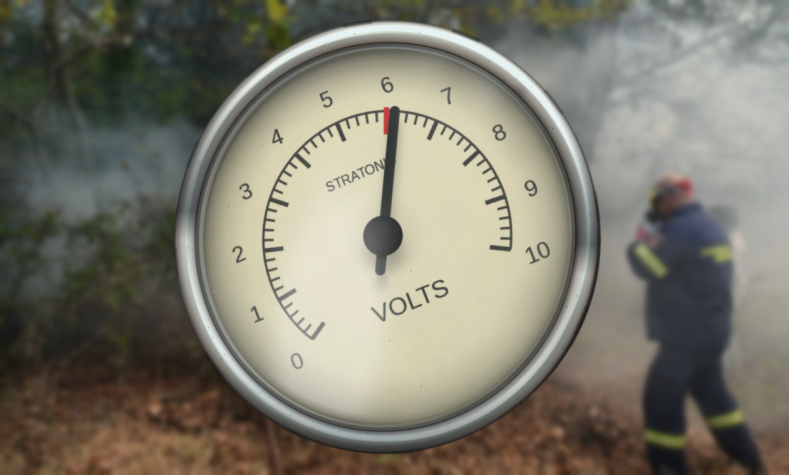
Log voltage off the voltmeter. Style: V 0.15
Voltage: V 6.2
